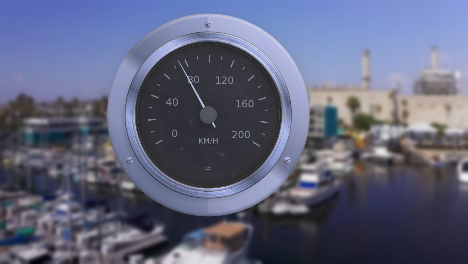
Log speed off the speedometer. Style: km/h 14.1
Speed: km/h 75
